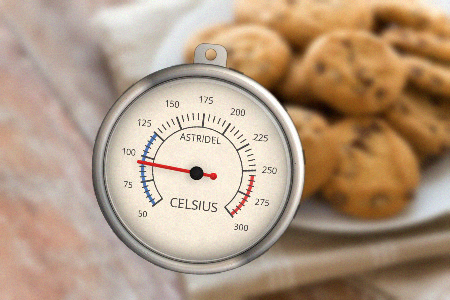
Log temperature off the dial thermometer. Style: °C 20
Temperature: °C 95
